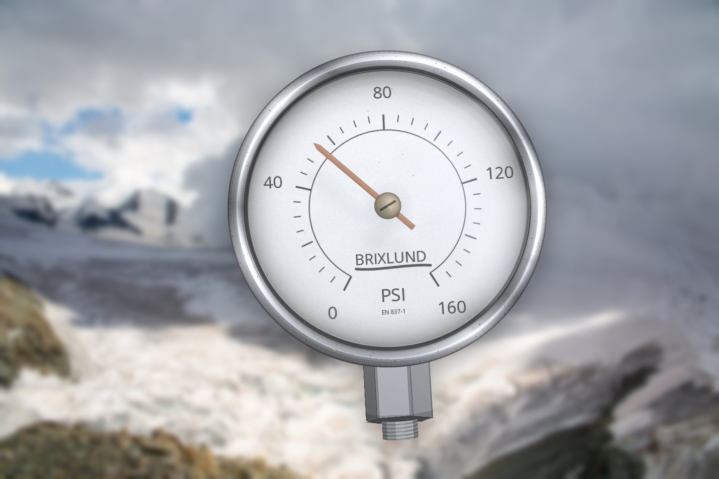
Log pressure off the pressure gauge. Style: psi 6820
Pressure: psi 55
